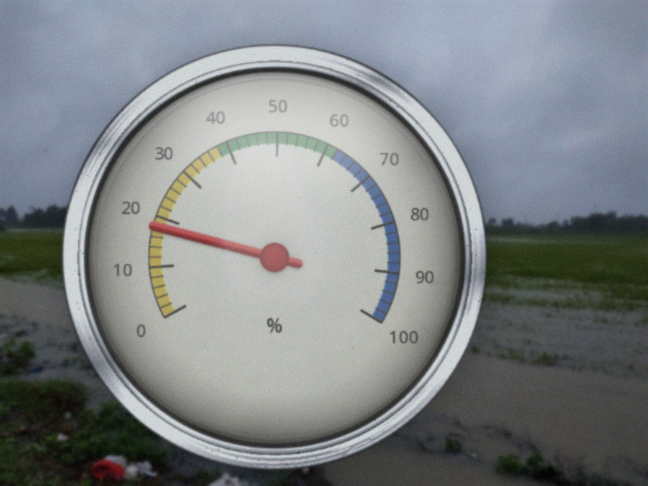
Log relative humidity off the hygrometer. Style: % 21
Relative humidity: % 18
